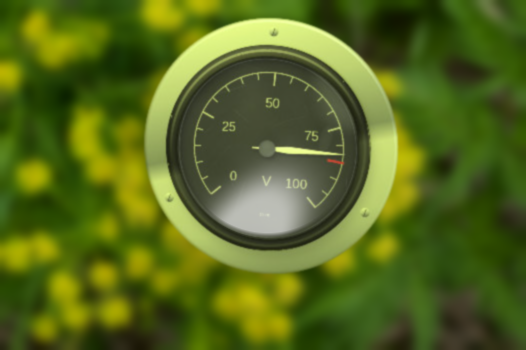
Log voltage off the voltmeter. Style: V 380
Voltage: V 82.5
